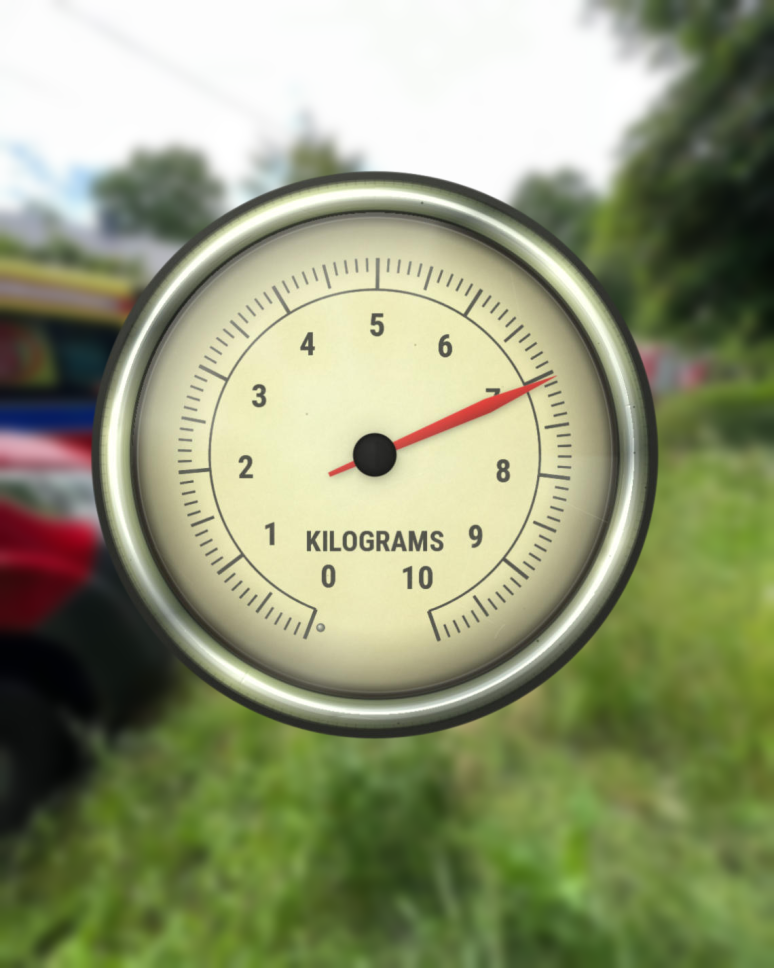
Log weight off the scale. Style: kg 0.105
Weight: kg 7.05
